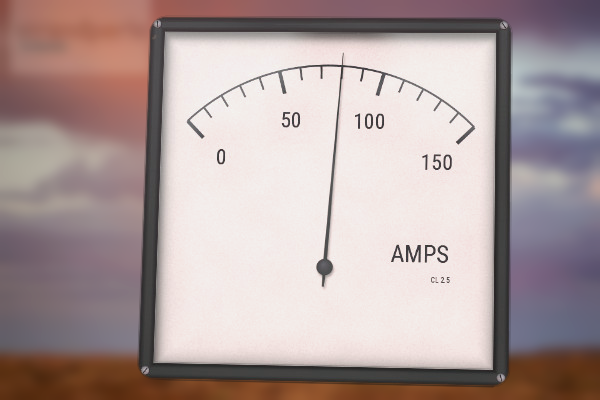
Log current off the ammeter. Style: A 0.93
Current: A 80
